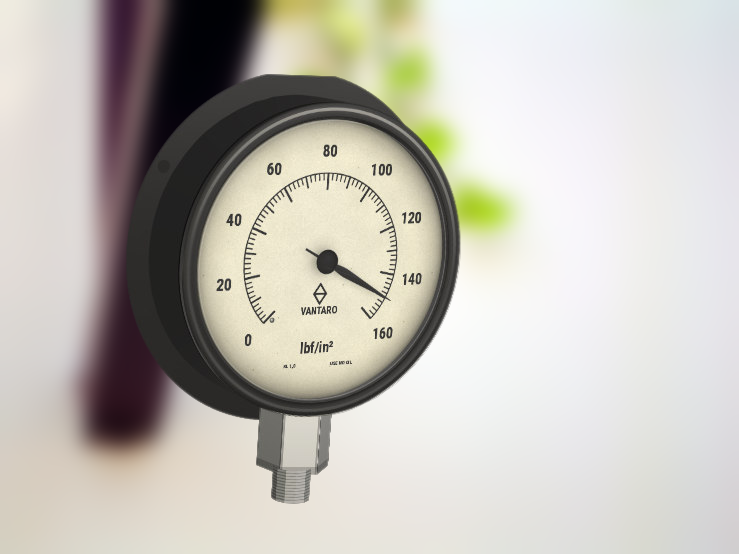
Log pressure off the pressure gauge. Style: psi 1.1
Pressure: psi 150
